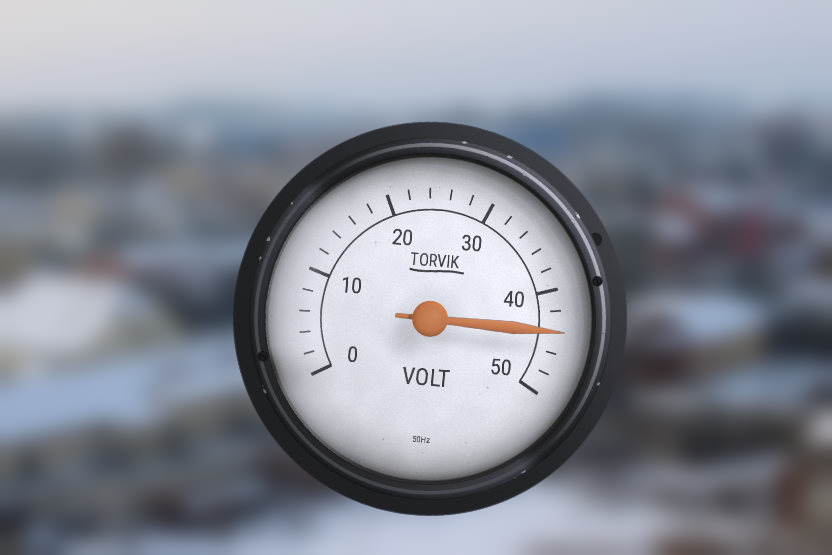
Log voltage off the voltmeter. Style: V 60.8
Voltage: V 44
